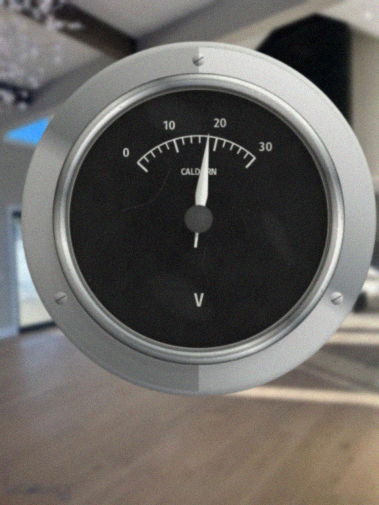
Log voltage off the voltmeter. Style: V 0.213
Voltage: V 18
